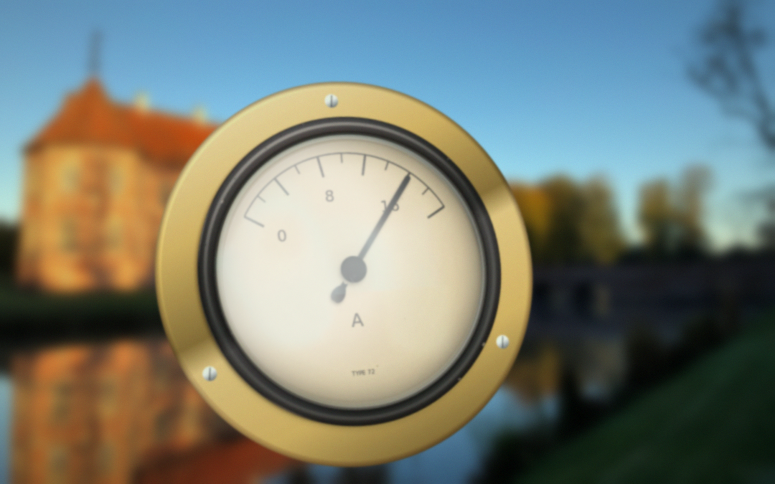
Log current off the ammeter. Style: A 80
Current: A 16
